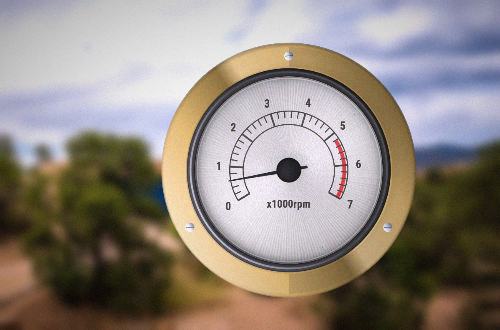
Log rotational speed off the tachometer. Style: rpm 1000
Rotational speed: rpm 600
